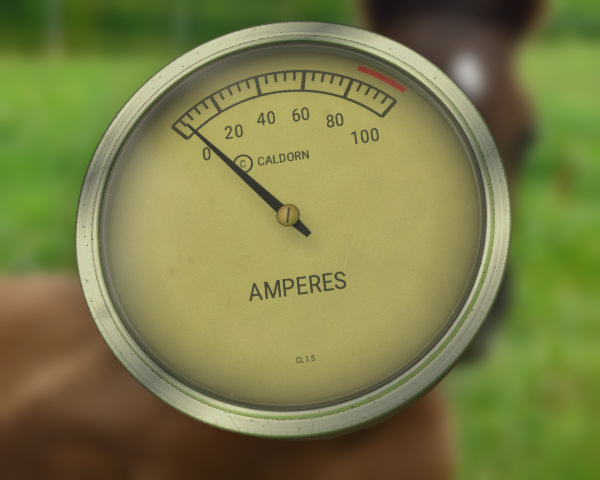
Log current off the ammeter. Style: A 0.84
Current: A 4
